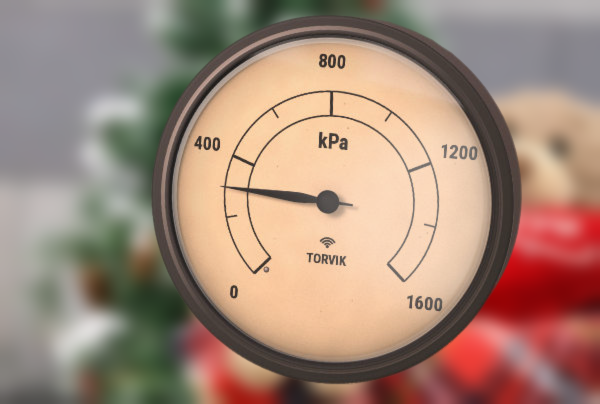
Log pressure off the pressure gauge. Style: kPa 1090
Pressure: kPa 300
